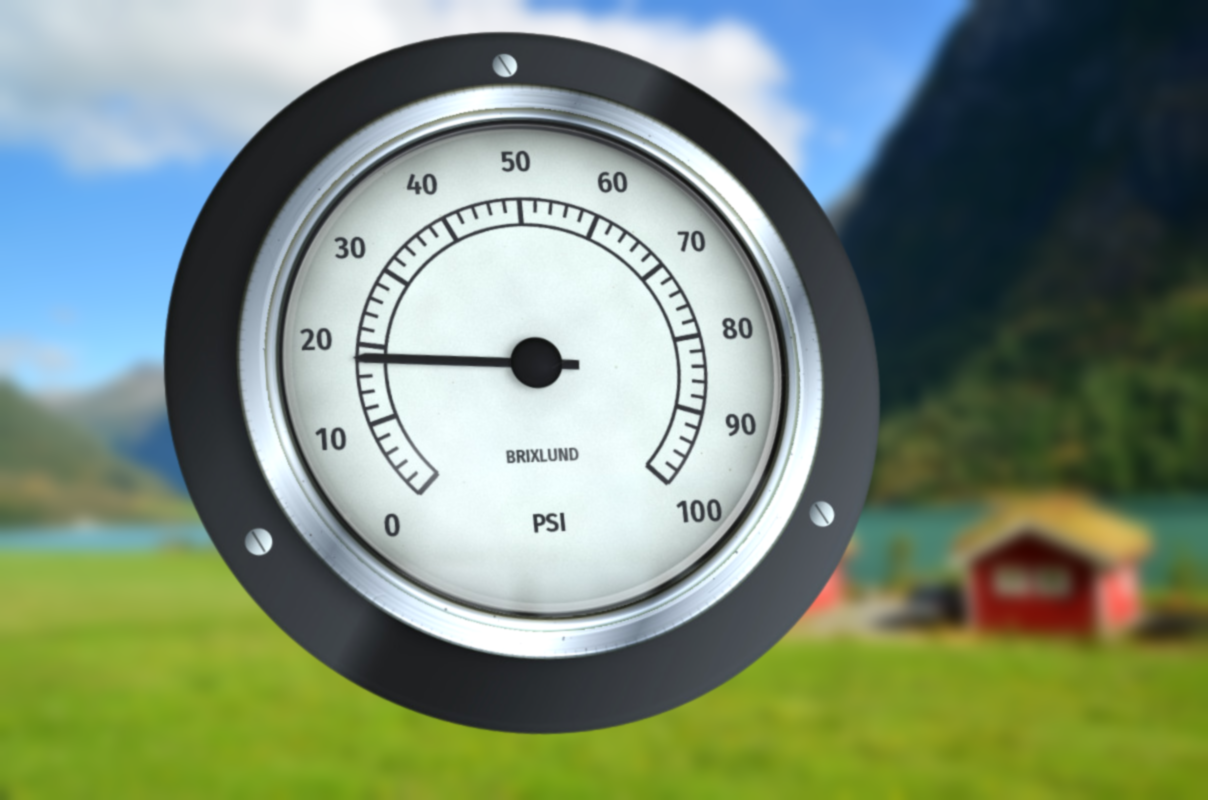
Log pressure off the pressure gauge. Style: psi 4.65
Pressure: psi 18
